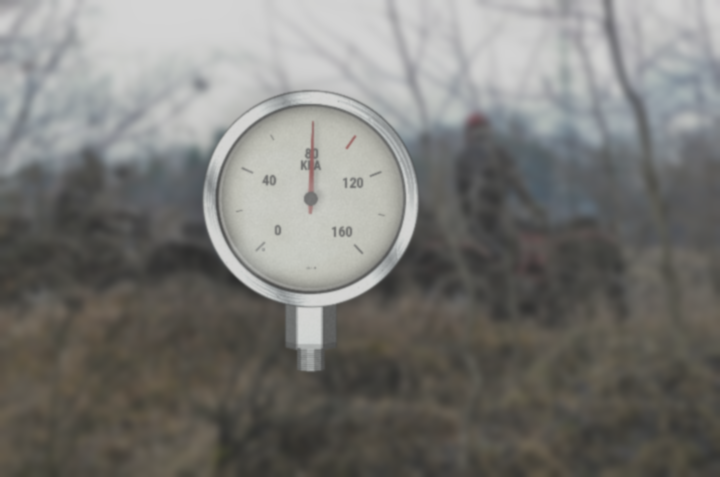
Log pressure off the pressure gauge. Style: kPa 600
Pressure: kPa 80
